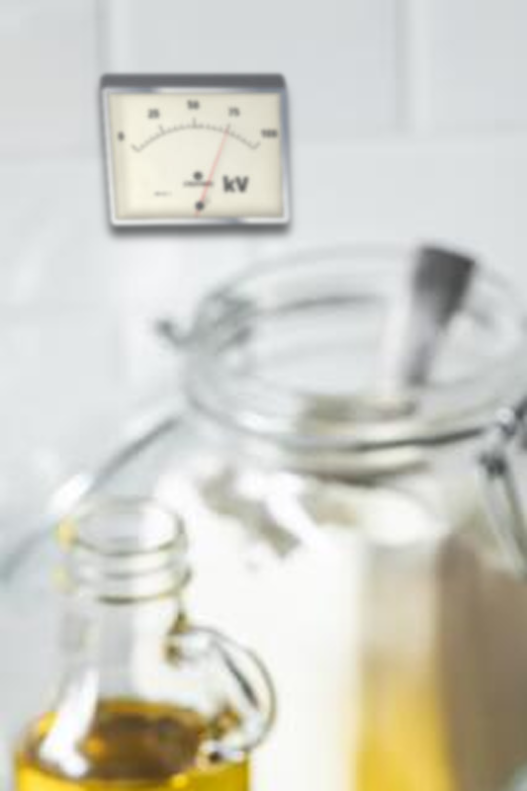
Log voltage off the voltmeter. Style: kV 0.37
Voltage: kV 75
